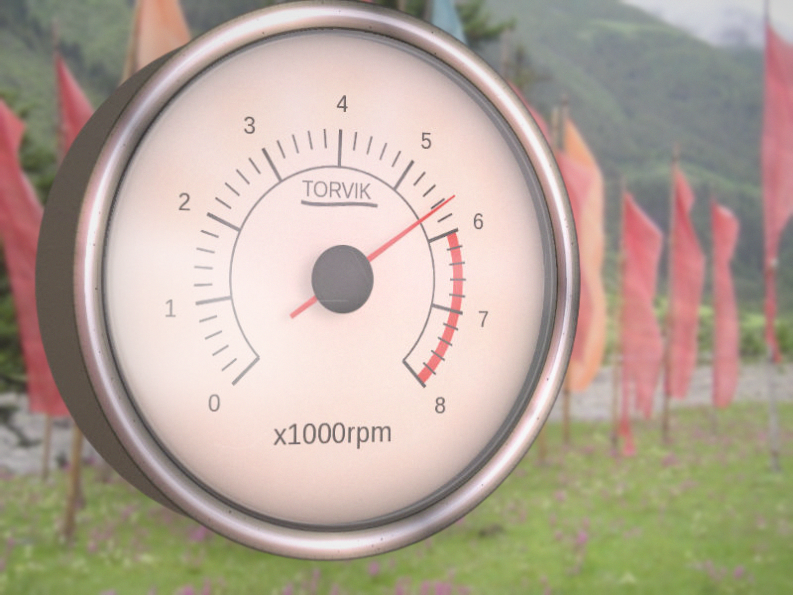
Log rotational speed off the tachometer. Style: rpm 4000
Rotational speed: rpm 5600
